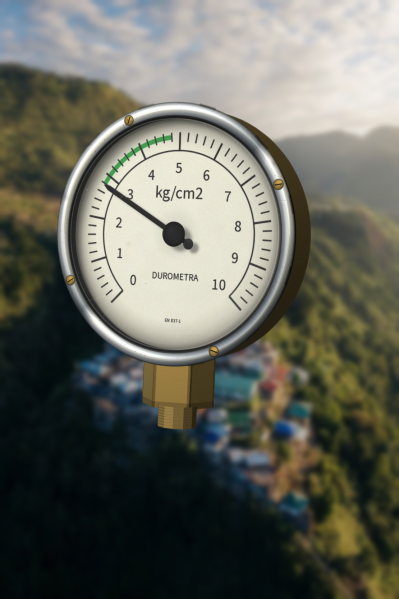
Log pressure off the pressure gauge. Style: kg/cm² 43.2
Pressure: kg/cm² 2.8
